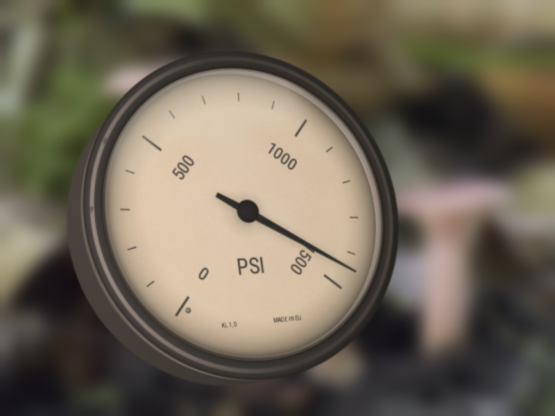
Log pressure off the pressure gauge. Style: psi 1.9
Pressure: psi 1450
